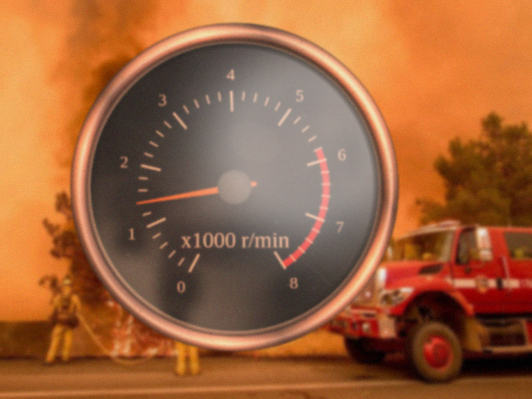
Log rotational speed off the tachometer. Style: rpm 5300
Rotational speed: rpm 1400
